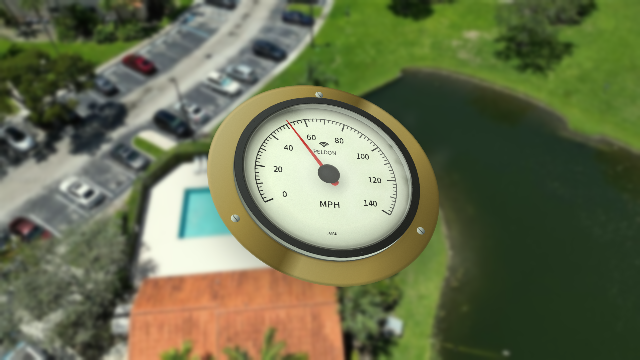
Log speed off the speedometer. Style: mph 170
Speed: mph 50
